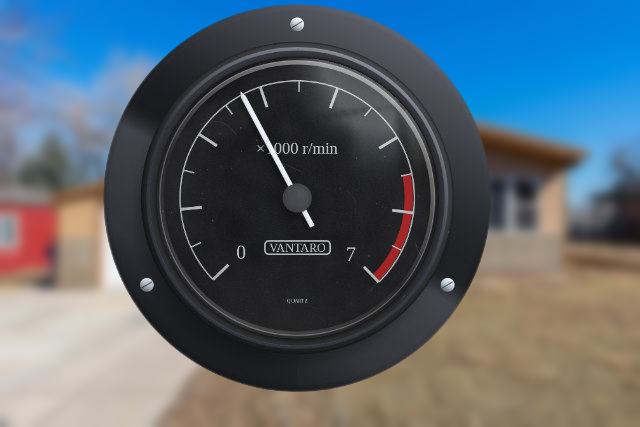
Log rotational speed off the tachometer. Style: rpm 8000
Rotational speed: rpm 2750
